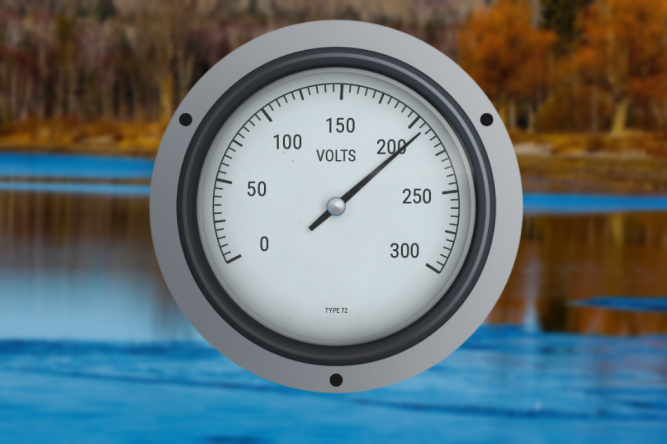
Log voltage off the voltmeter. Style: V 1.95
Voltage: V 207.5
